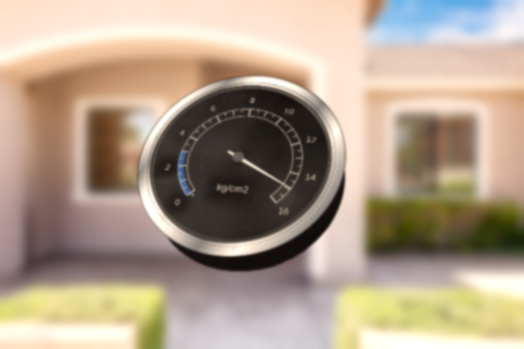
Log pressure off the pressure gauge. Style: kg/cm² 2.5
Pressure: kg/cm² 15
